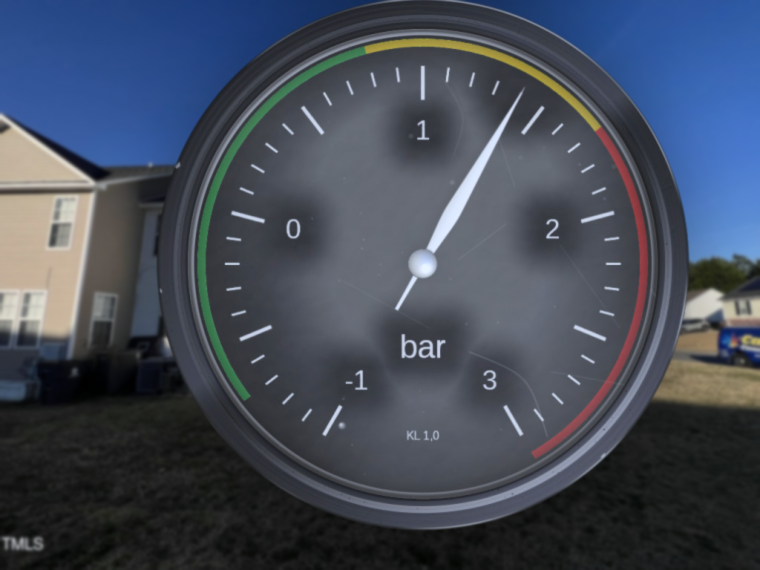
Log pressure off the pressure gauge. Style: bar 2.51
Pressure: bar 1.4
